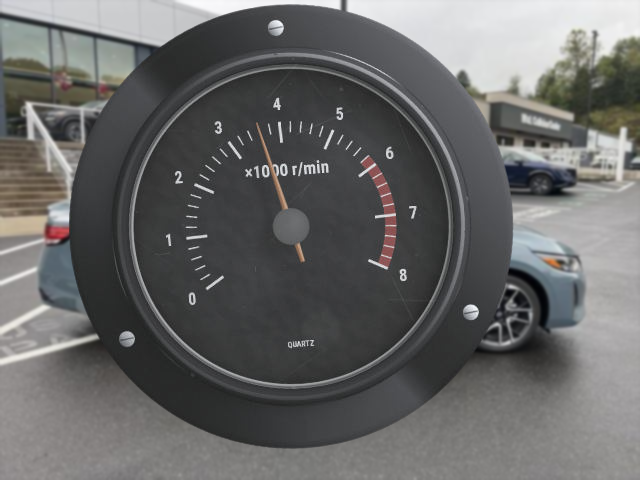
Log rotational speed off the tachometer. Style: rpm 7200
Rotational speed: rpm 3600
